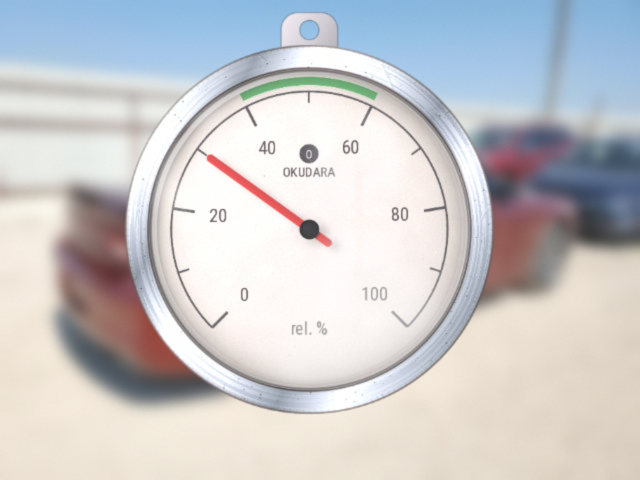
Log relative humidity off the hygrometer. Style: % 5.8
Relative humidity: % 30
